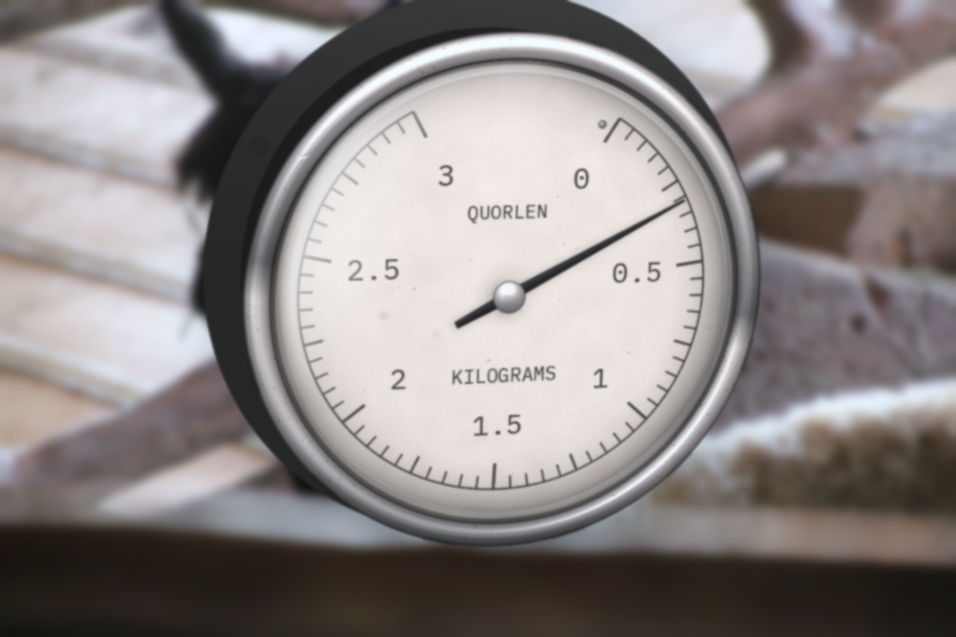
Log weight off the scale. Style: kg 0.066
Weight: kg 0.3
